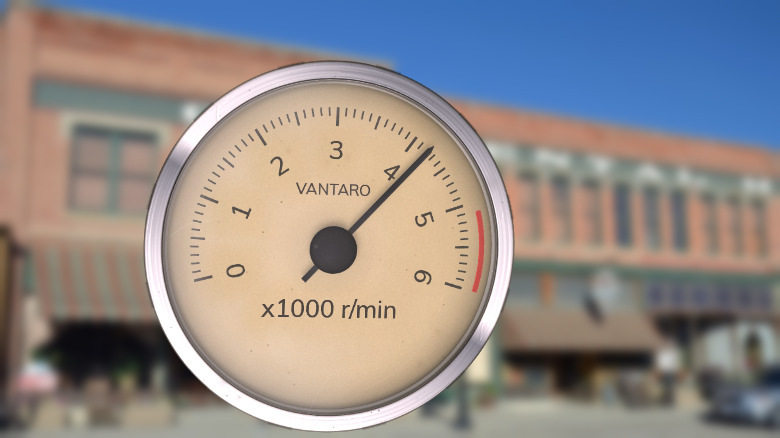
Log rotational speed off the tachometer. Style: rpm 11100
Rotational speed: rpm 4200
